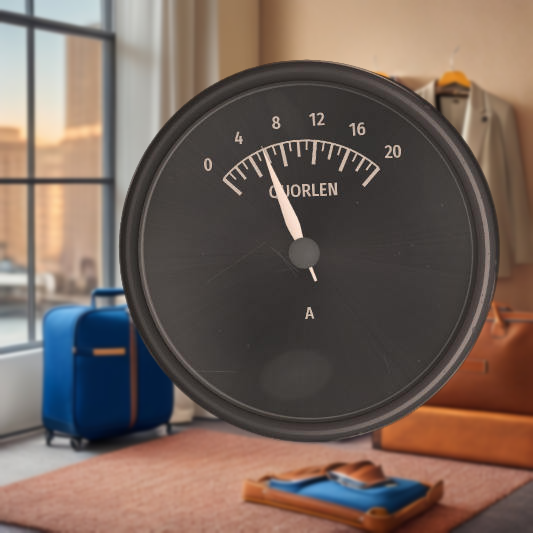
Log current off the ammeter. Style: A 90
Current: A 6
